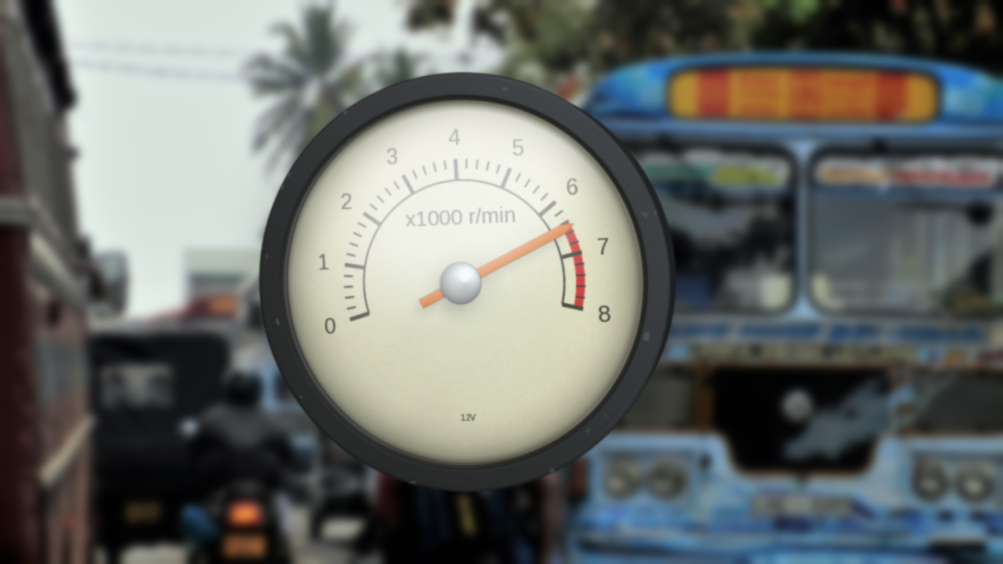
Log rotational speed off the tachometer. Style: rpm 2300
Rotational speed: rpm 6500
